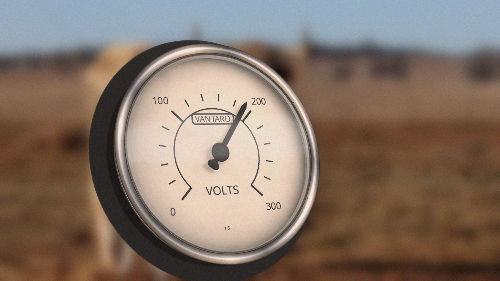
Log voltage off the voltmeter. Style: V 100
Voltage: V 190
